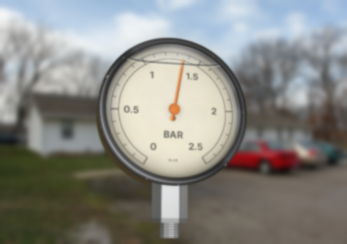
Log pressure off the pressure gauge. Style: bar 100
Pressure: bar 1.35
